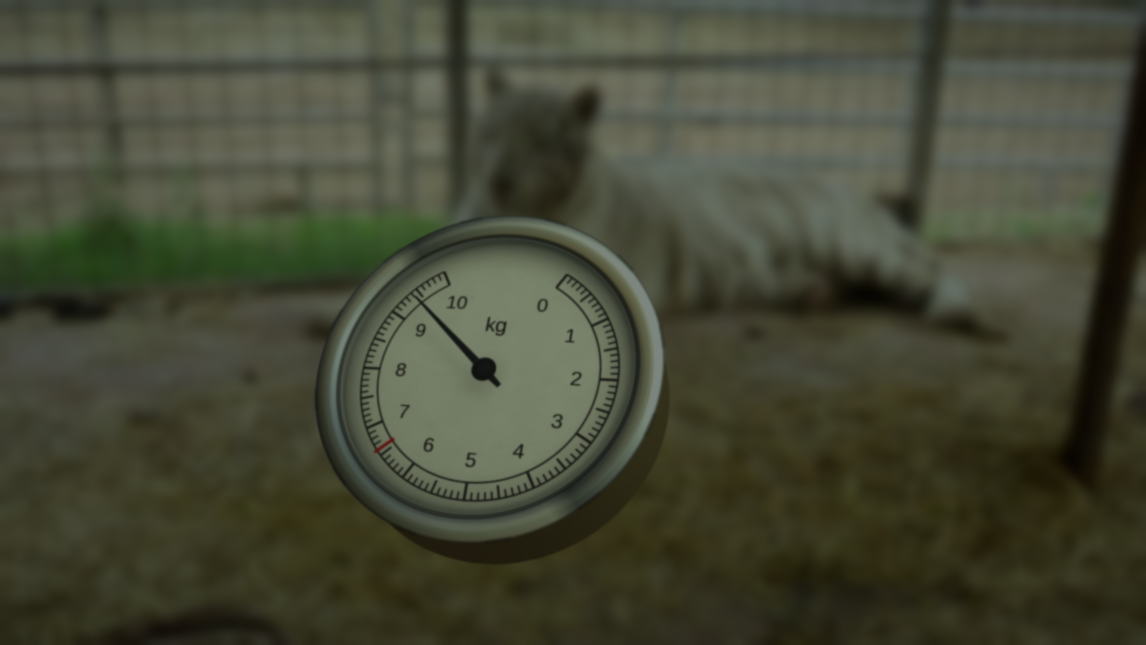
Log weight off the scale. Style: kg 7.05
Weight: kg 9.4
